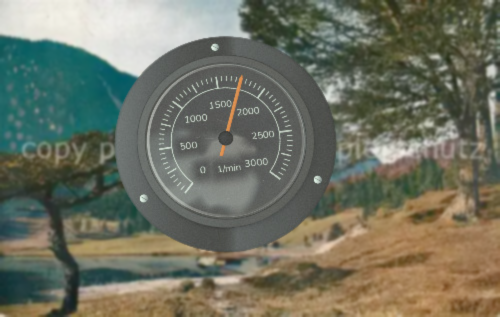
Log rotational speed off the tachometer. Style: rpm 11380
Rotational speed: rpm 1750
